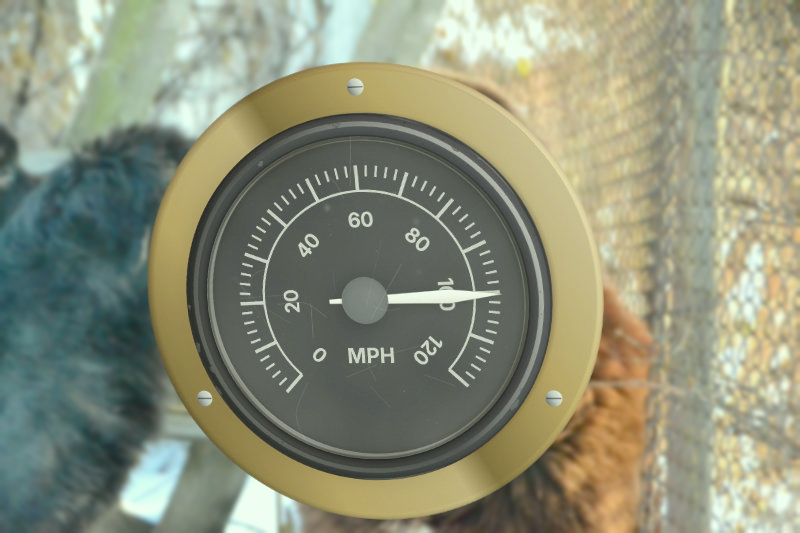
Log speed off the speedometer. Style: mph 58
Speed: mph 100
